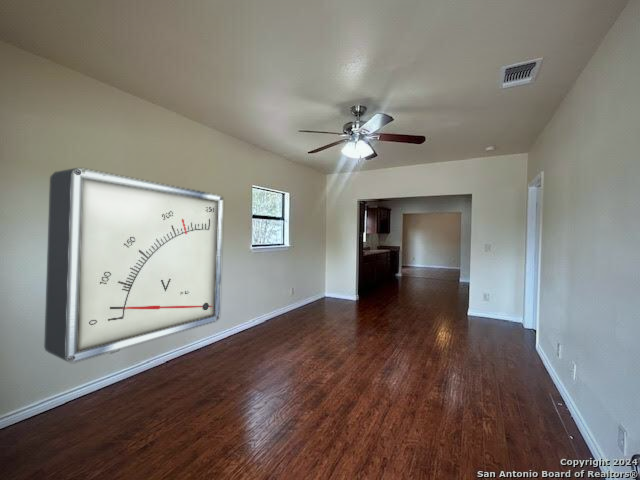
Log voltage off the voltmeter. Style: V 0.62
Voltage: V 50
